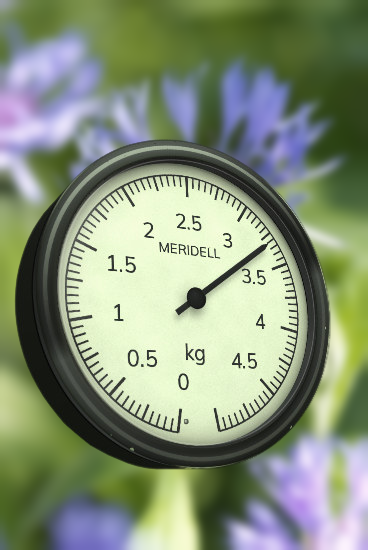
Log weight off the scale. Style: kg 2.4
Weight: kg 3.3
